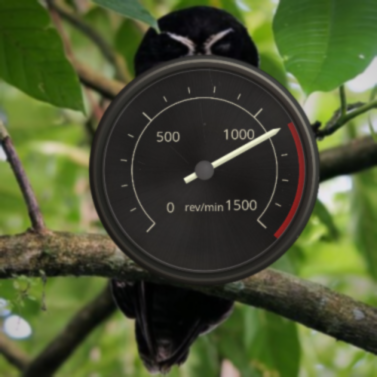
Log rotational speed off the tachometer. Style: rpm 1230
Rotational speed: rpm 1100
